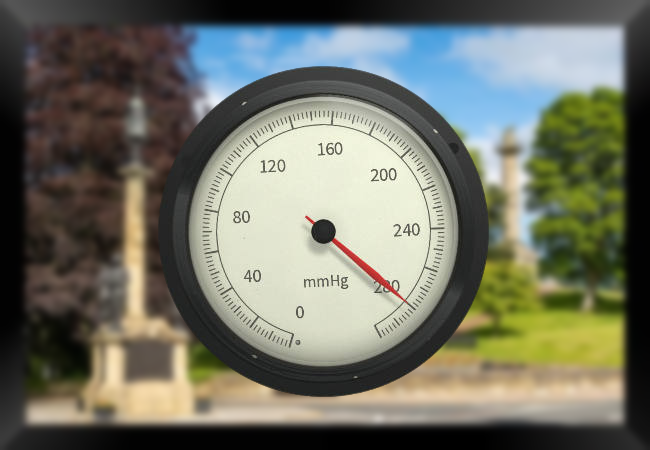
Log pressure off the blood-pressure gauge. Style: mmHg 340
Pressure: mmHg 280
